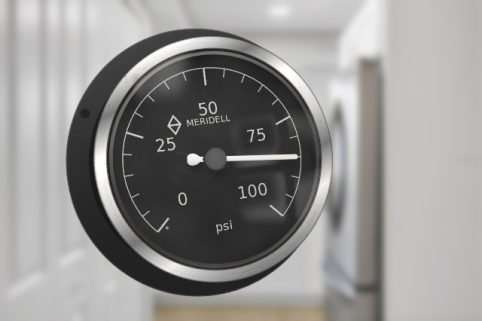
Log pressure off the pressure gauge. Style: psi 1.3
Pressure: psi 85
